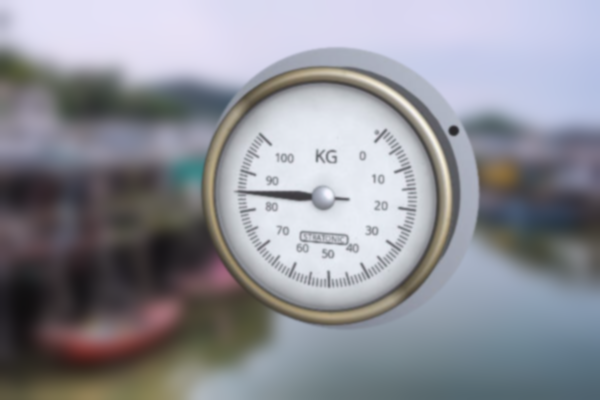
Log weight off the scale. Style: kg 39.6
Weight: kg 85
